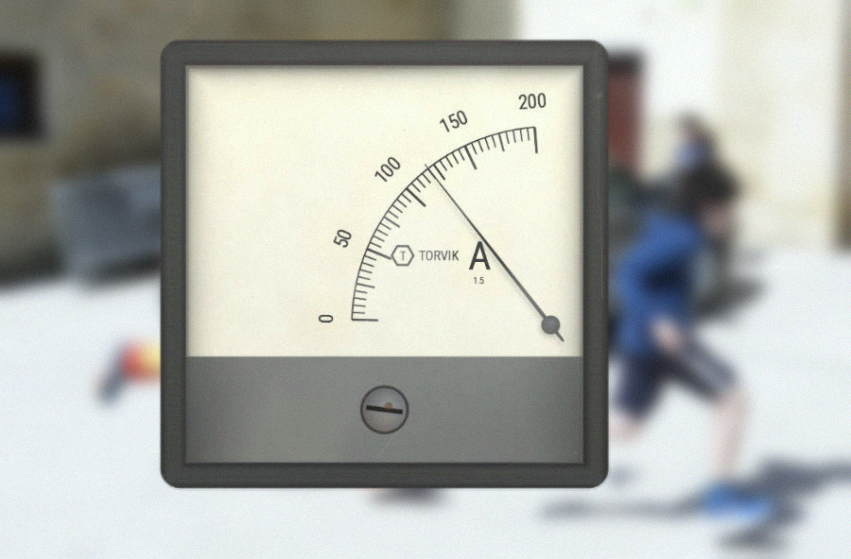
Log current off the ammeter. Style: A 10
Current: A 120
